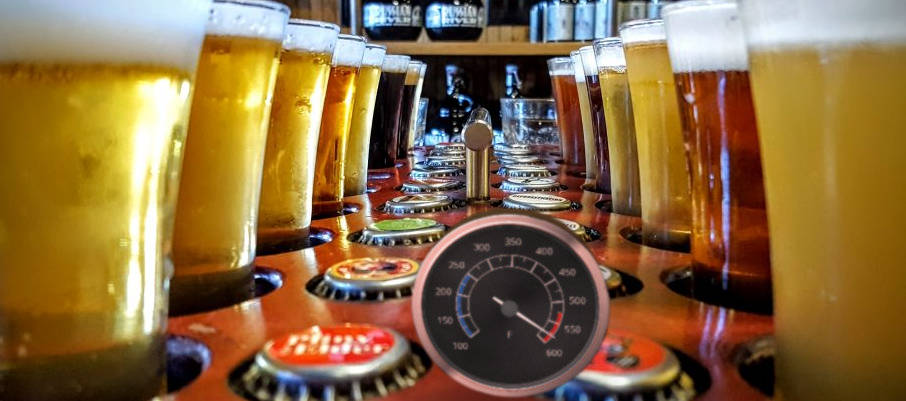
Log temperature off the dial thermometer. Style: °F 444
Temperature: °F 575
